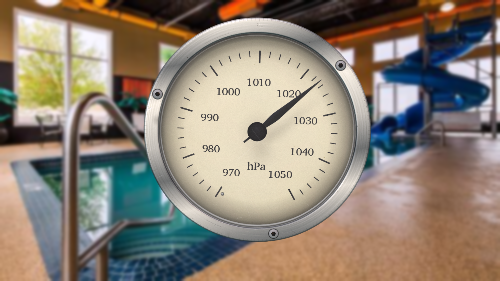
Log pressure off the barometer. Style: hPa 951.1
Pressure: hPa 1023
